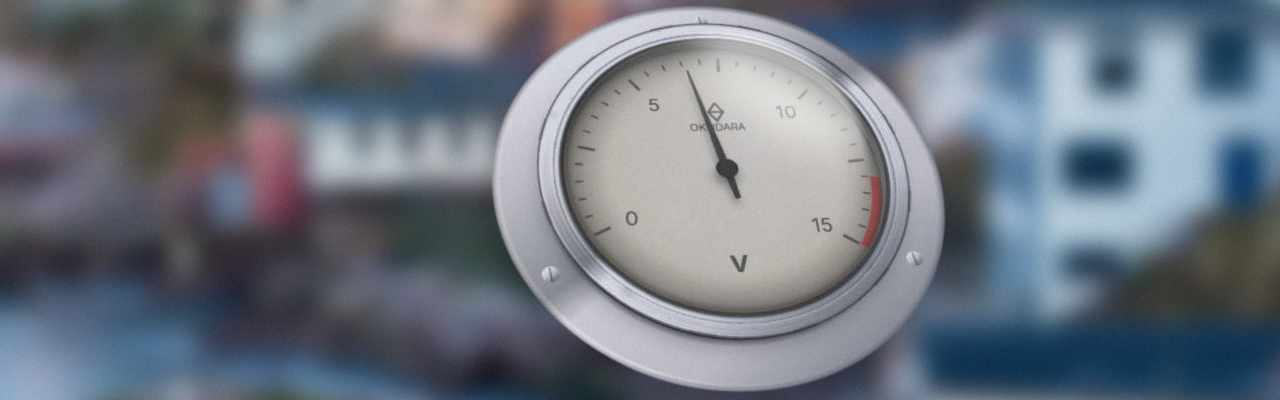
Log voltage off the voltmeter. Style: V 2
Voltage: V 6.5
